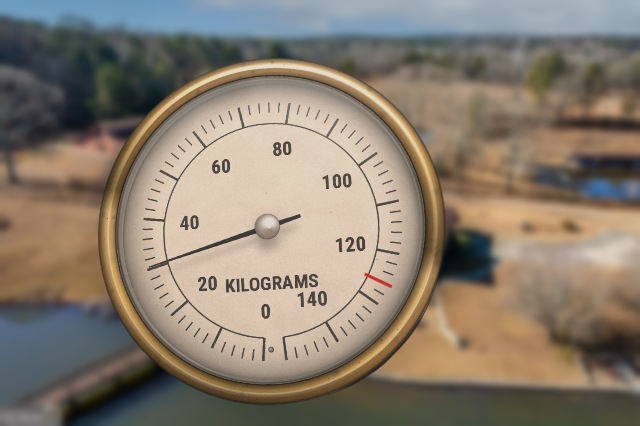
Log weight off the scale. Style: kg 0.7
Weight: kg 30
